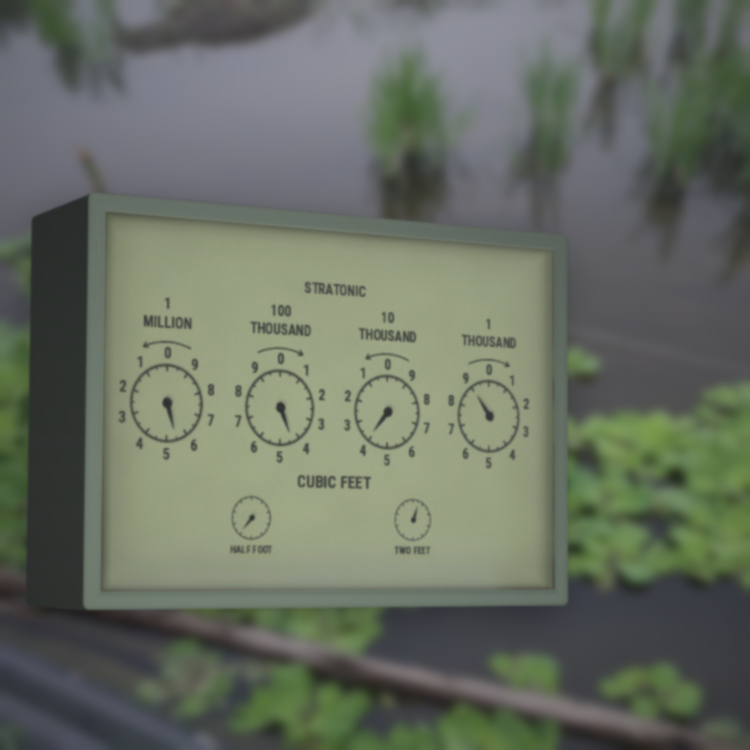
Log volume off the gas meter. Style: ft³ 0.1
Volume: ft³ 543900
